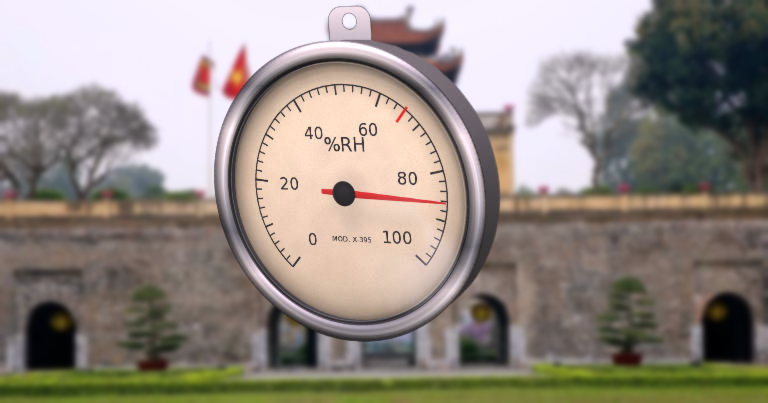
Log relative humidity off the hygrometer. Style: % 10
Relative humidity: % 86
